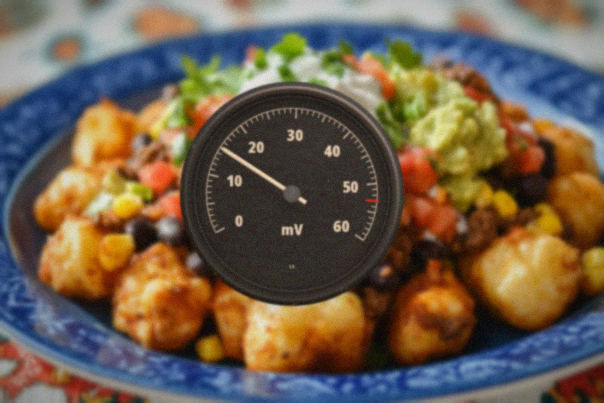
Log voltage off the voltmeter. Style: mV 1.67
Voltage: mV 15
